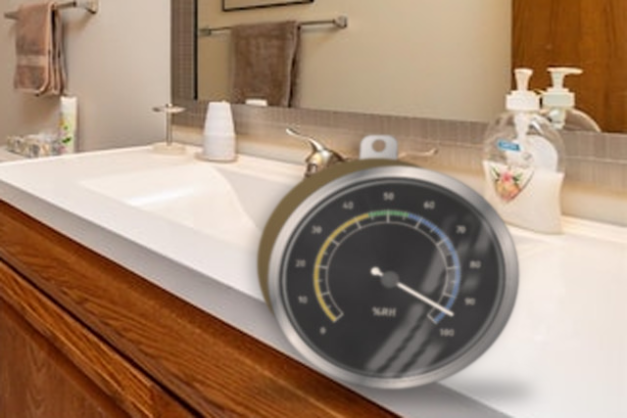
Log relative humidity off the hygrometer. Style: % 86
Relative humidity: % 95
